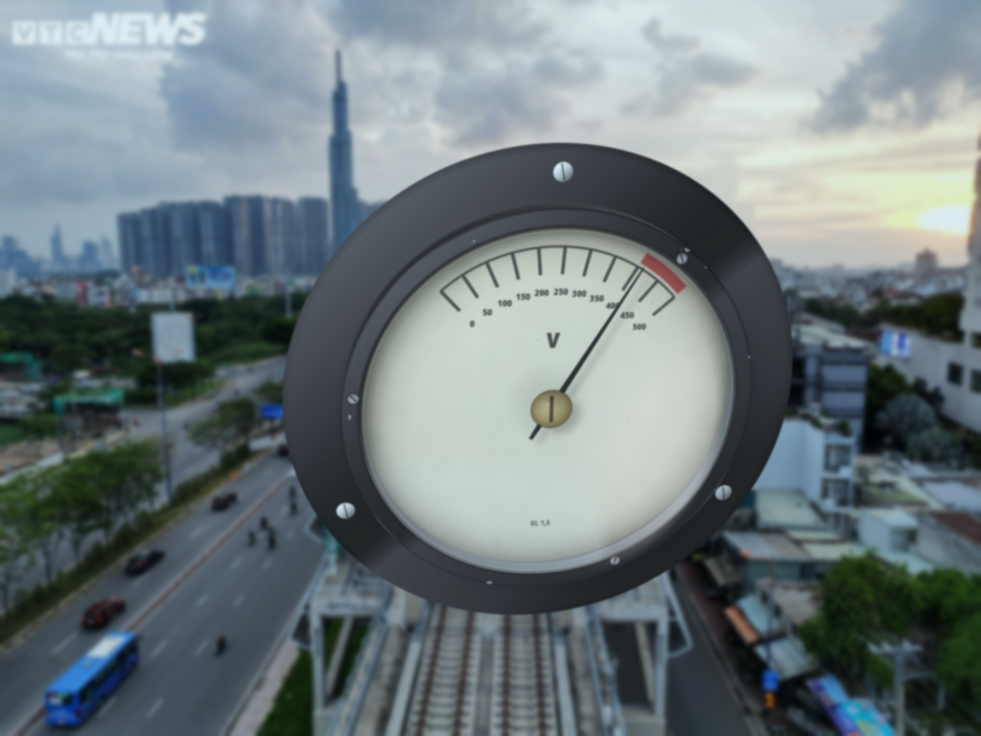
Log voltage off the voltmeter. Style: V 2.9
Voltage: V 400
